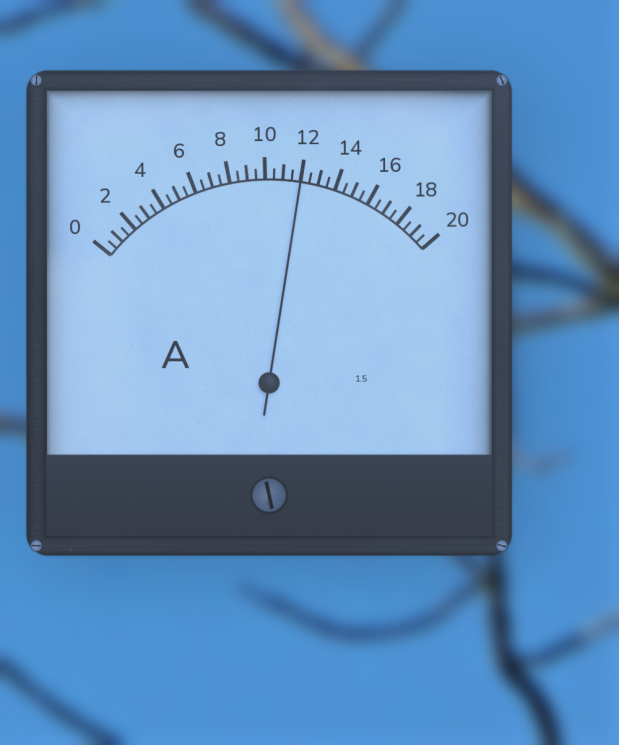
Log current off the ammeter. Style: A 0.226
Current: A 12
